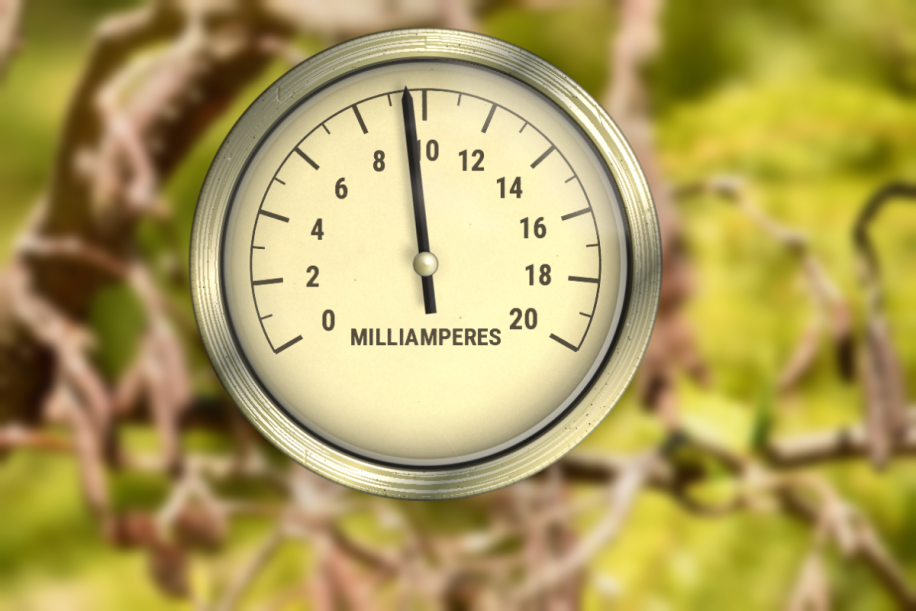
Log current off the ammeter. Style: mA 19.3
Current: mA 9.5
